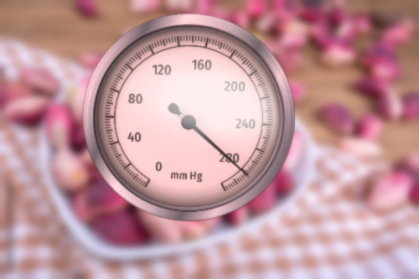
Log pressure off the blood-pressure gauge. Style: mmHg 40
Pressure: mmHg 280
